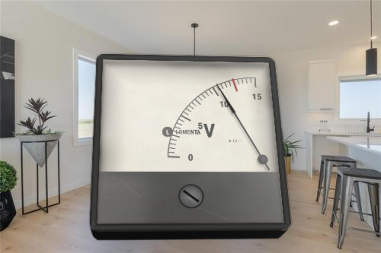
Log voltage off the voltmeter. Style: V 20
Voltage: V 10.5
